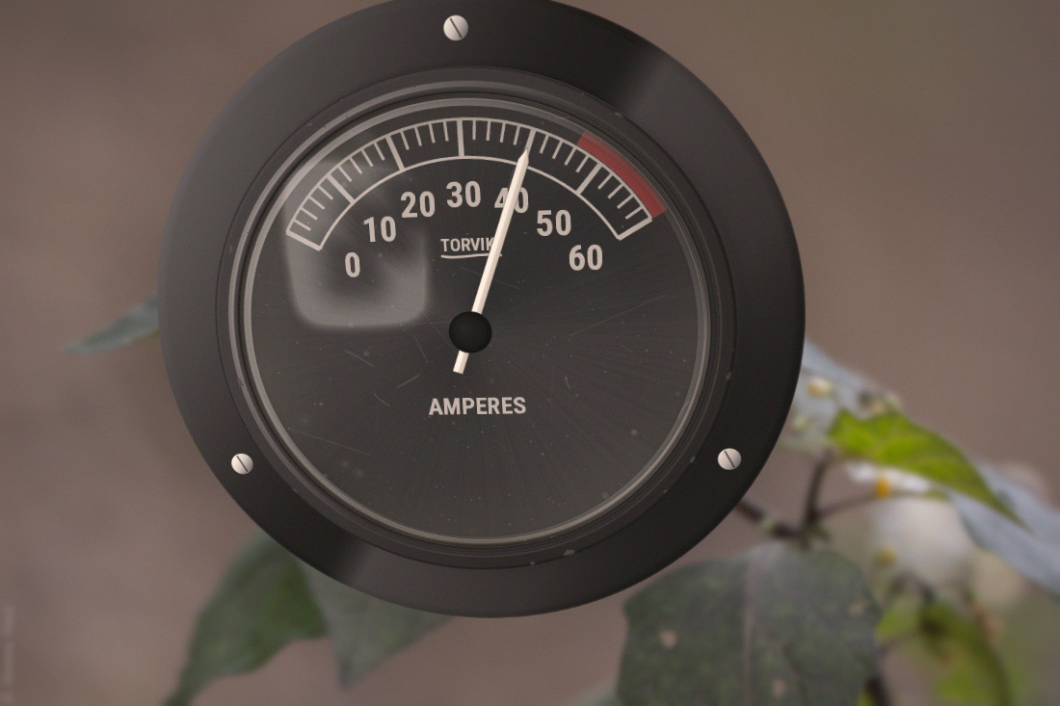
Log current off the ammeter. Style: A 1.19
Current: A 40
